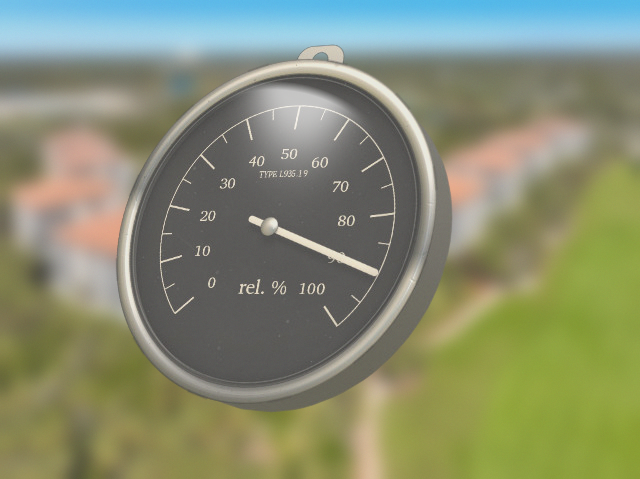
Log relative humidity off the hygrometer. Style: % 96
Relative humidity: % 90
